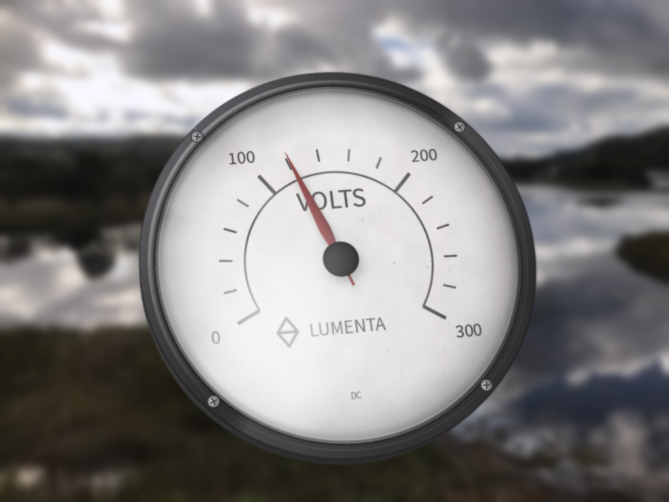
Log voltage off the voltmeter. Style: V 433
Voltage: V 120
